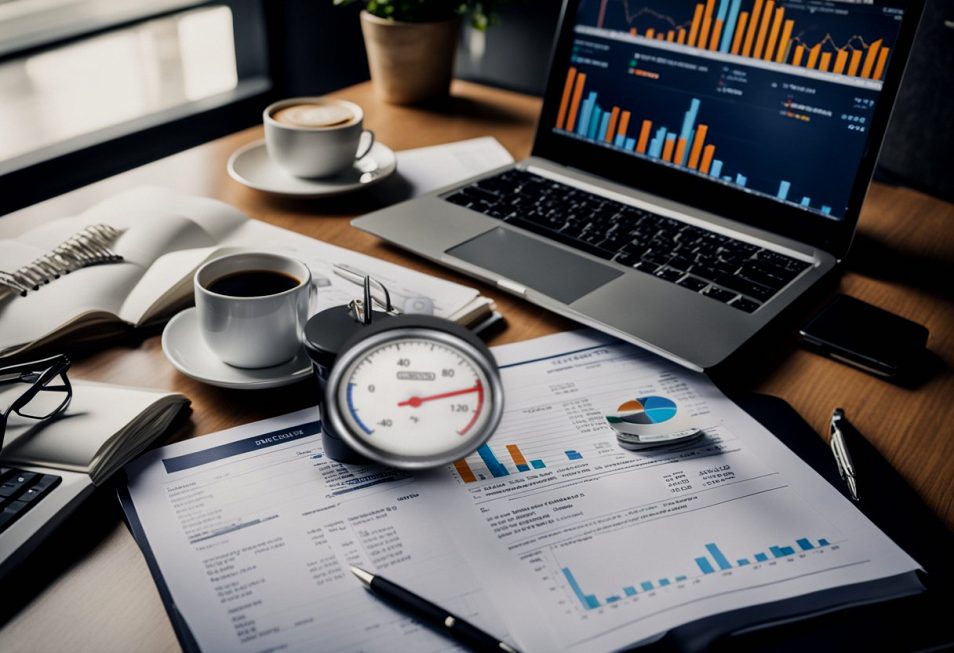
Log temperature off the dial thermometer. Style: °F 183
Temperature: °F 100
